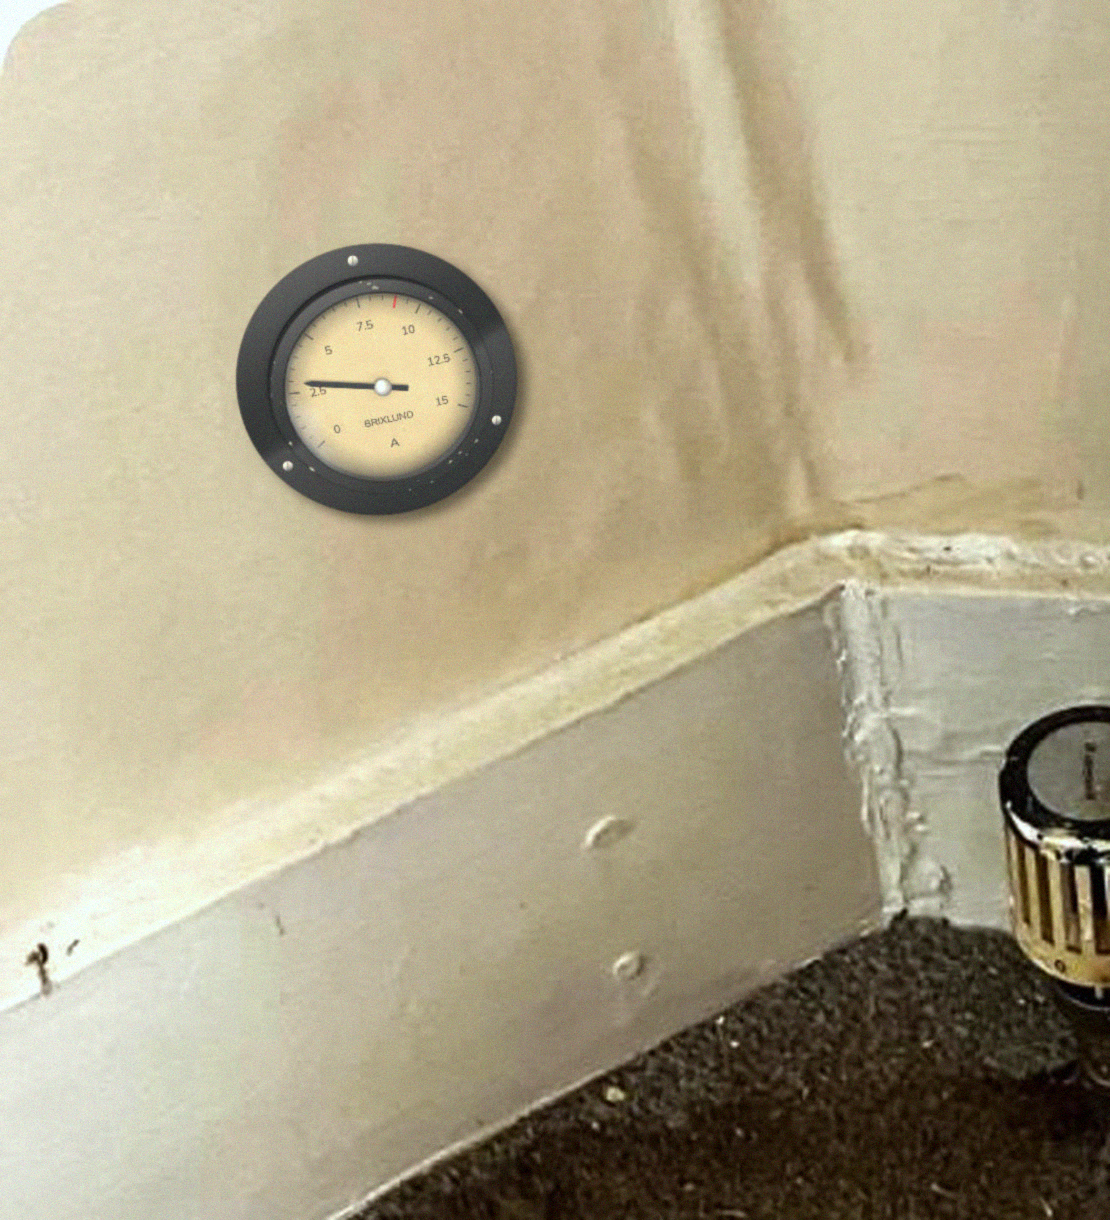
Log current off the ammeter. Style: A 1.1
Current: A 3
